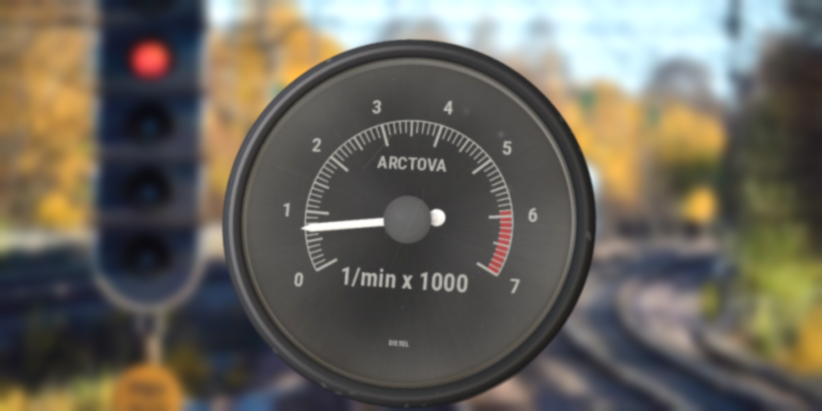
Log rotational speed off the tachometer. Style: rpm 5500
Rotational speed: rpm 700
